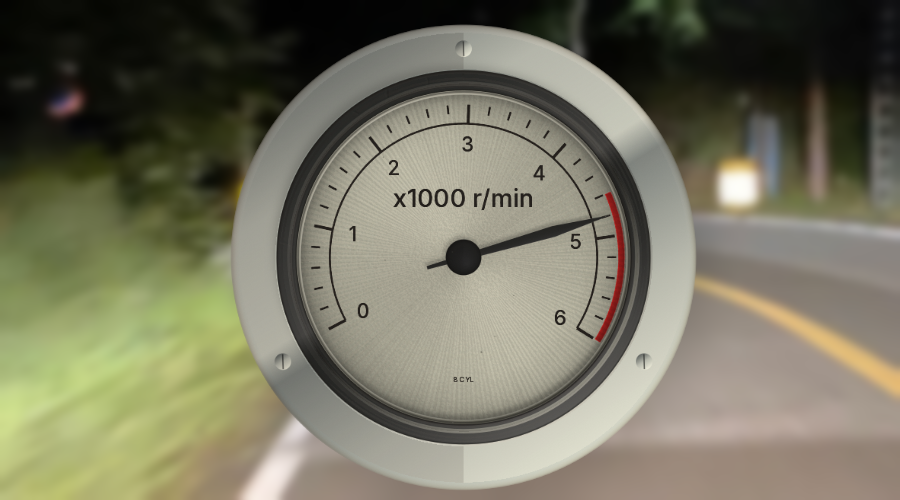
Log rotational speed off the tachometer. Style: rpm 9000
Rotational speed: rpm 4800
